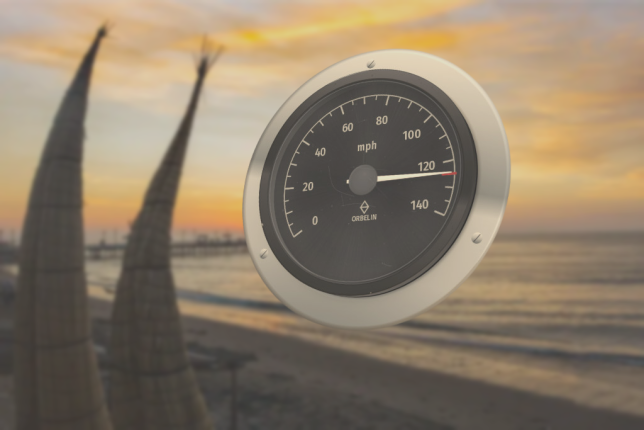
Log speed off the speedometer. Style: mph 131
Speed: mph 125
